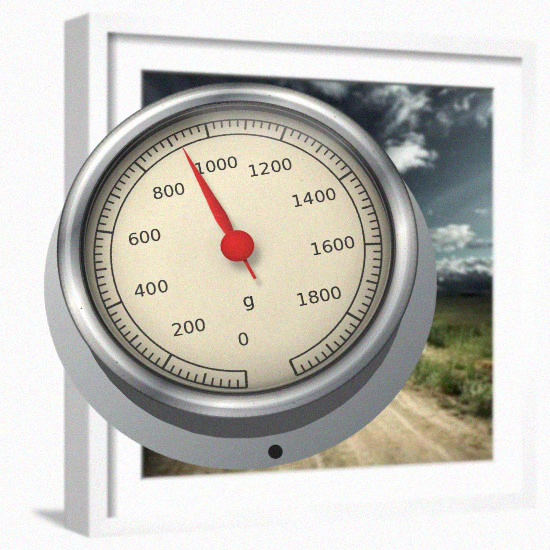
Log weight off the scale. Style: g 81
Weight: g 920
